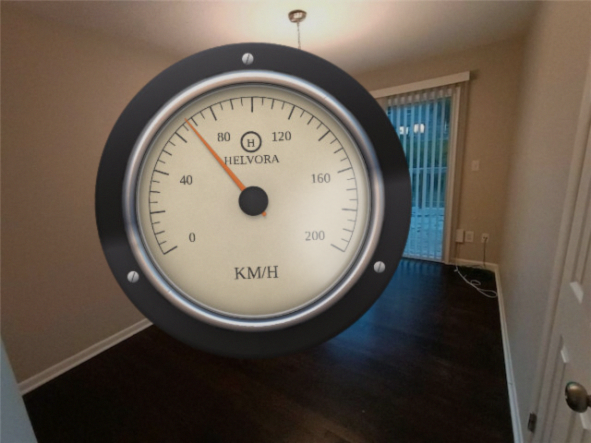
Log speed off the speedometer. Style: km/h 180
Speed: km/h 67.5
